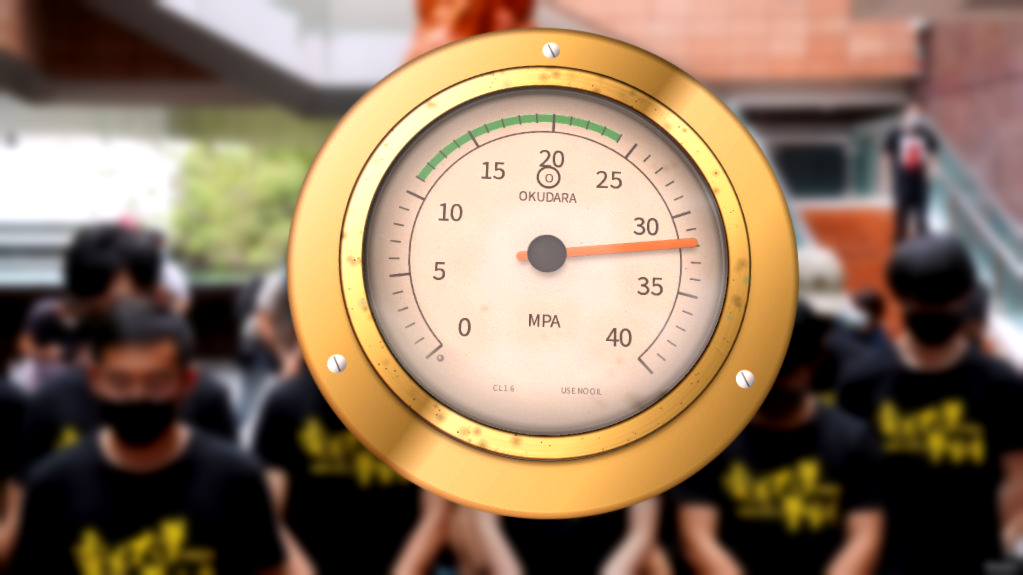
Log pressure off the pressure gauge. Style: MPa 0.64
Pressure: MPa 32
